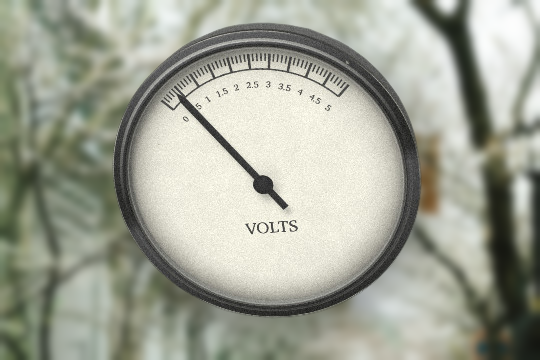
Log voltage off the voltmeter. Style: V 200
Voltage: V 0.5
